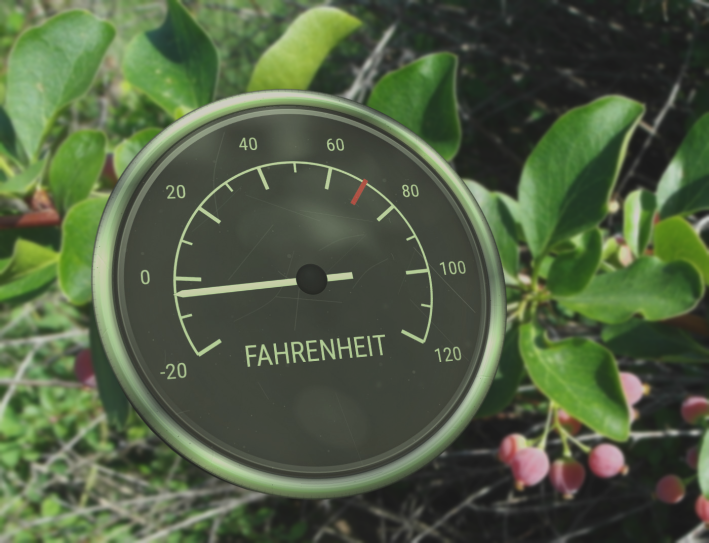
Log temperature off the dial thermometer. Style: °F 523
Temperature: °F -5
